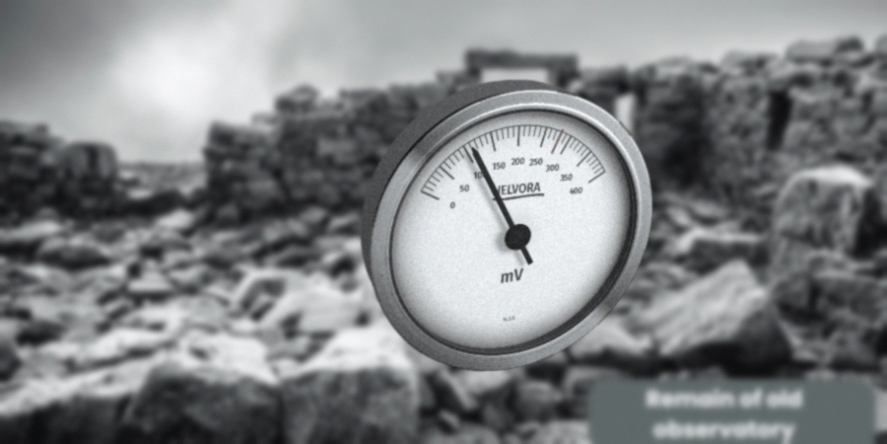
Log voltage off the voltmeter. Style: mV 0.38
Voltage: mV 110
